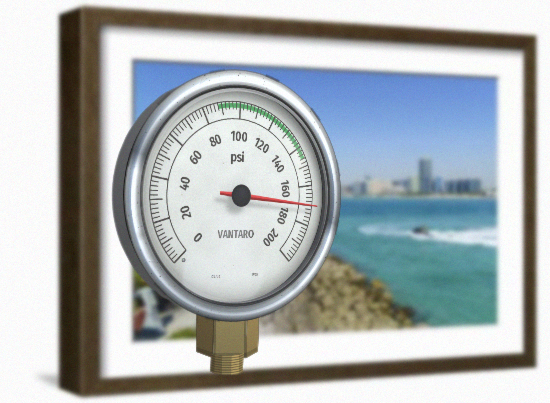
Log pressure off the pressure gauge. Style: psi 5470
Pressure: psi 170
